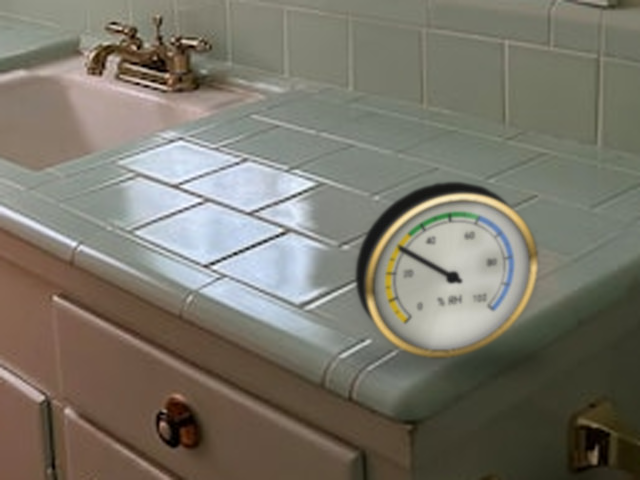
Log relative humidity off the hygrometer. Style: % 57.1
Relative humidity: % 30
